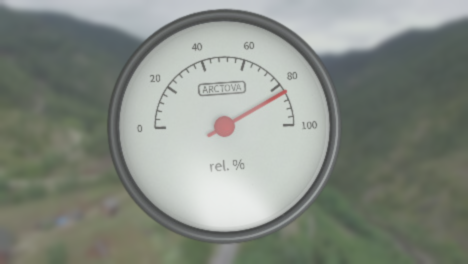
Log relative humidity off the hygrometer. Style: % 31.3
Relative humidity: % 84
